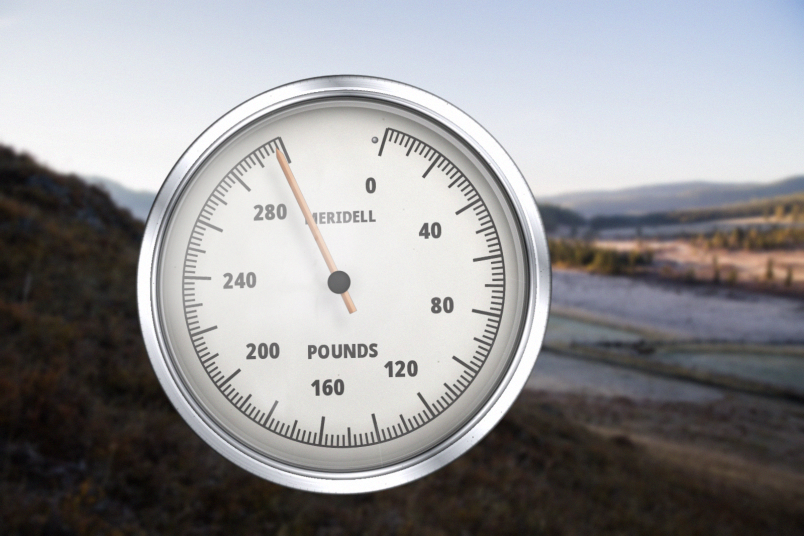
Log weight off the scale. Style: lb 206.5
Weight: lb 298
